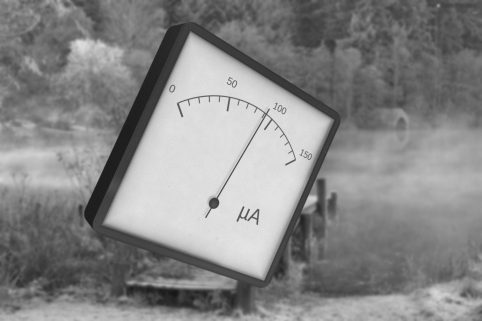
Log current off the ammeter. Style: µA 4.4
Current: µA 90
